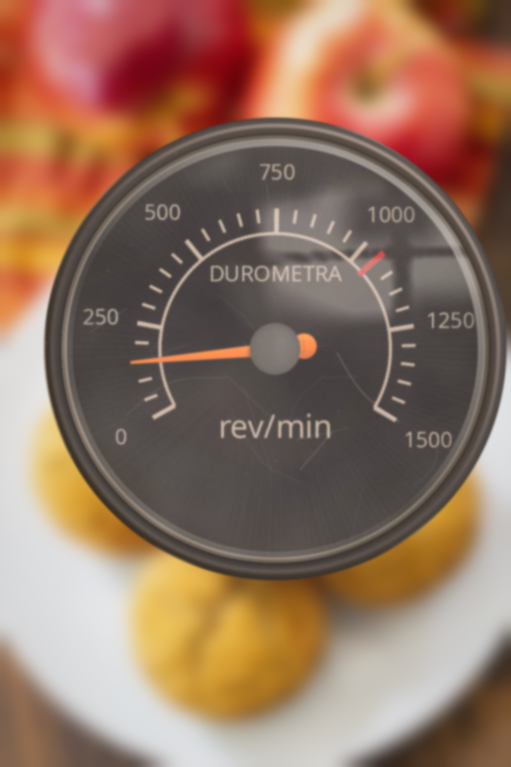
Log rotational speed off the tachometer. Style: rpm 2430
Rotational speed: rpm 150
